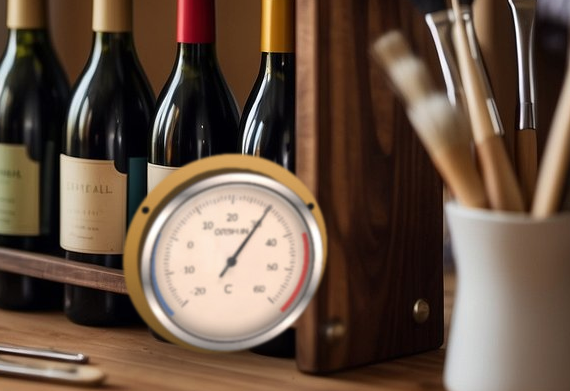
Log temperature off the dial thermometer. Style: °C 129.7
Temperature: °C 30
